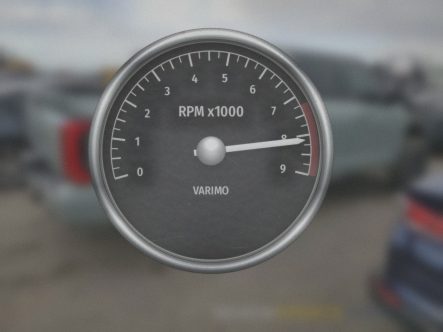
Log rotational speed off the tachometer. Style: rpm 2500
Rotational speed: rpm 8125
